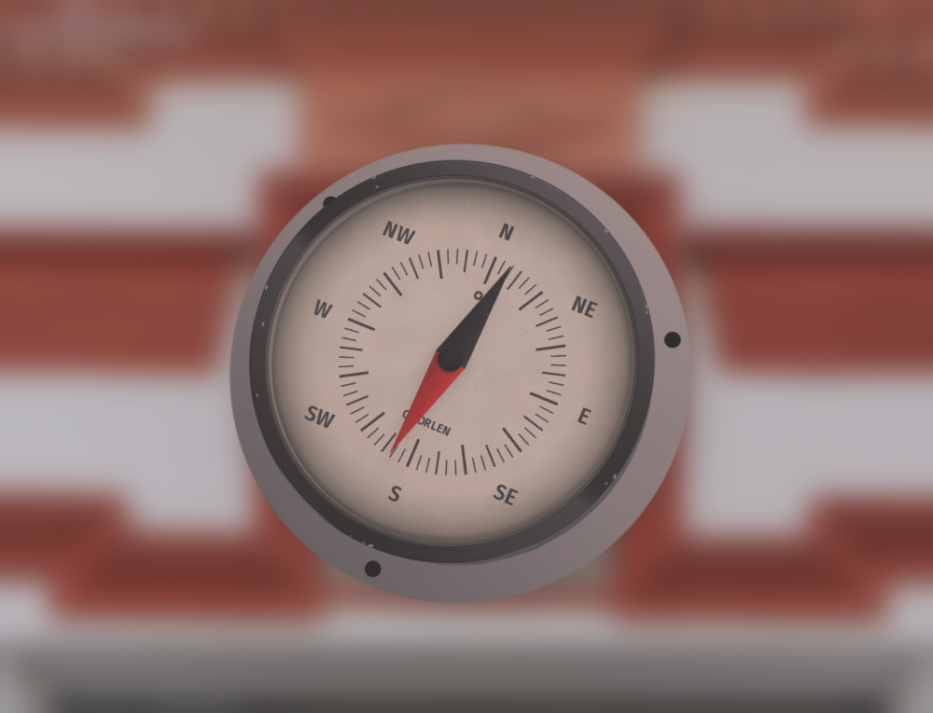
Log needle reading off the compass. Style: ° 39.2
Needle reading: ° 190
